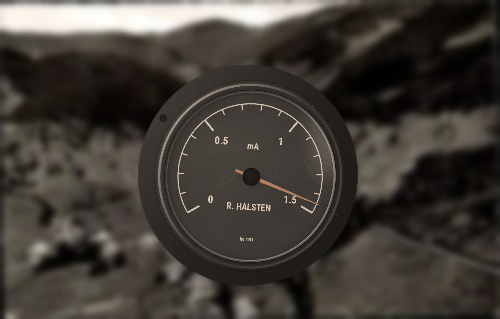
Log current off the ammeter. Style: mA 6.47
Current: mA 1.45
